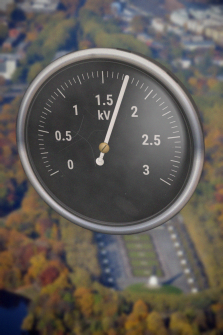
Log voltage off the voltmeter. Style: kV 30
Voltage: kV 1.75
